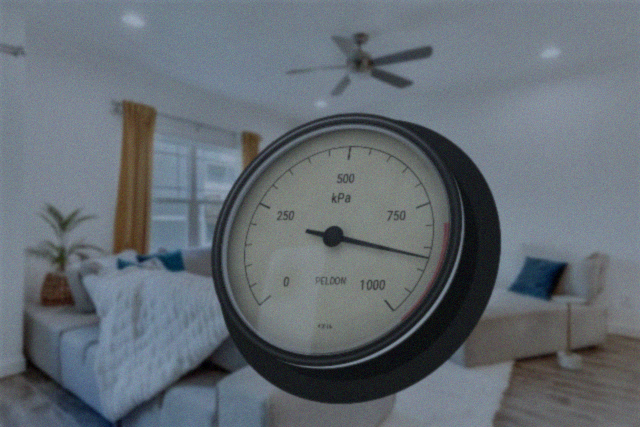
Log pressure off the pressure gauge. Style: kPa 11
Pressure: kPa 875
